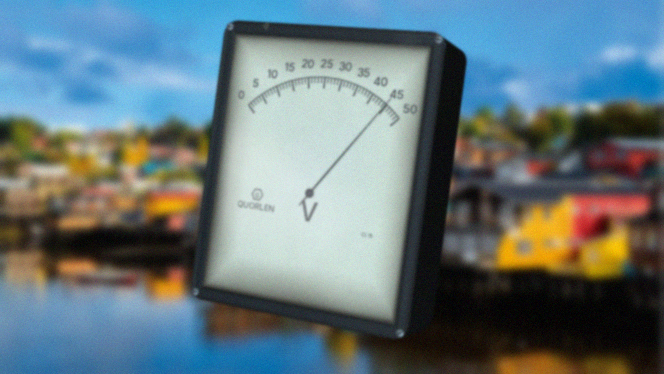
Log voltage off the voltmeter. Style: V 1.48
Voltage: V 45
